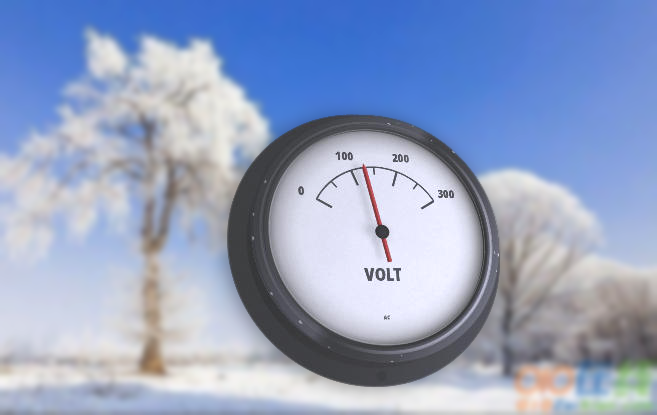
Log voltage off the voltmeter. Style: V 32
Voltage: V 125
